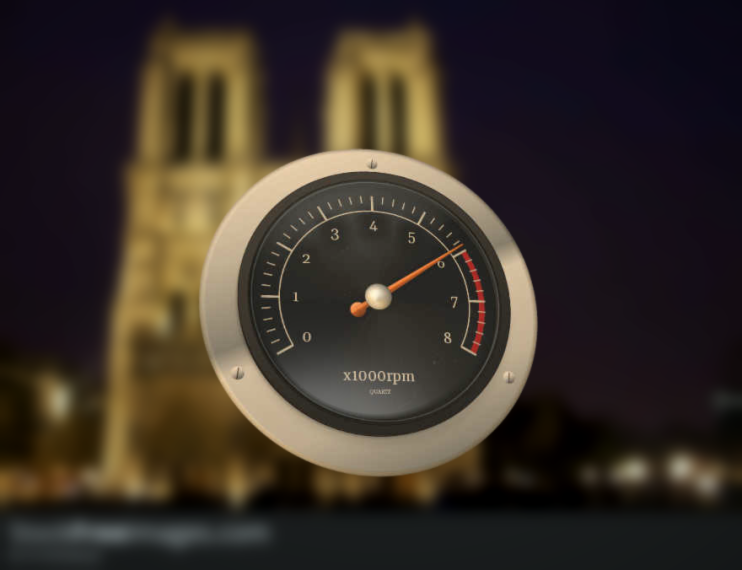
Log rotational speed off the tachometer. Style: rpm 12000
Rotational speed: rpm 5900
